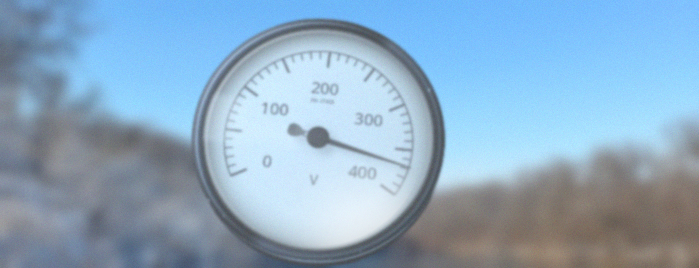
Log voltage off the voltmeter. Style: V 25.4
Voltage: V 370
